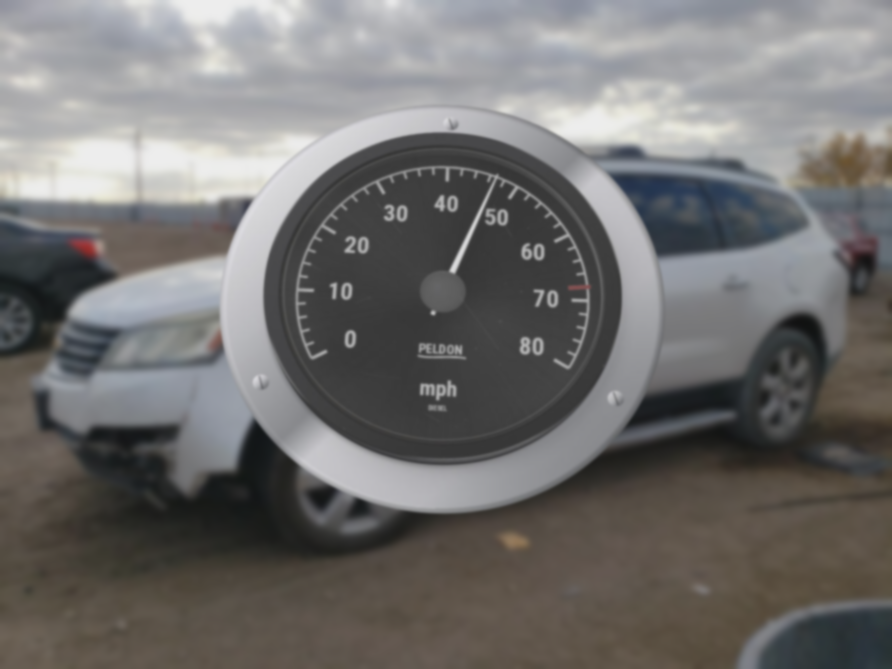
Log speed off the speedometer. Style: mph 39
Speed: mph 47
